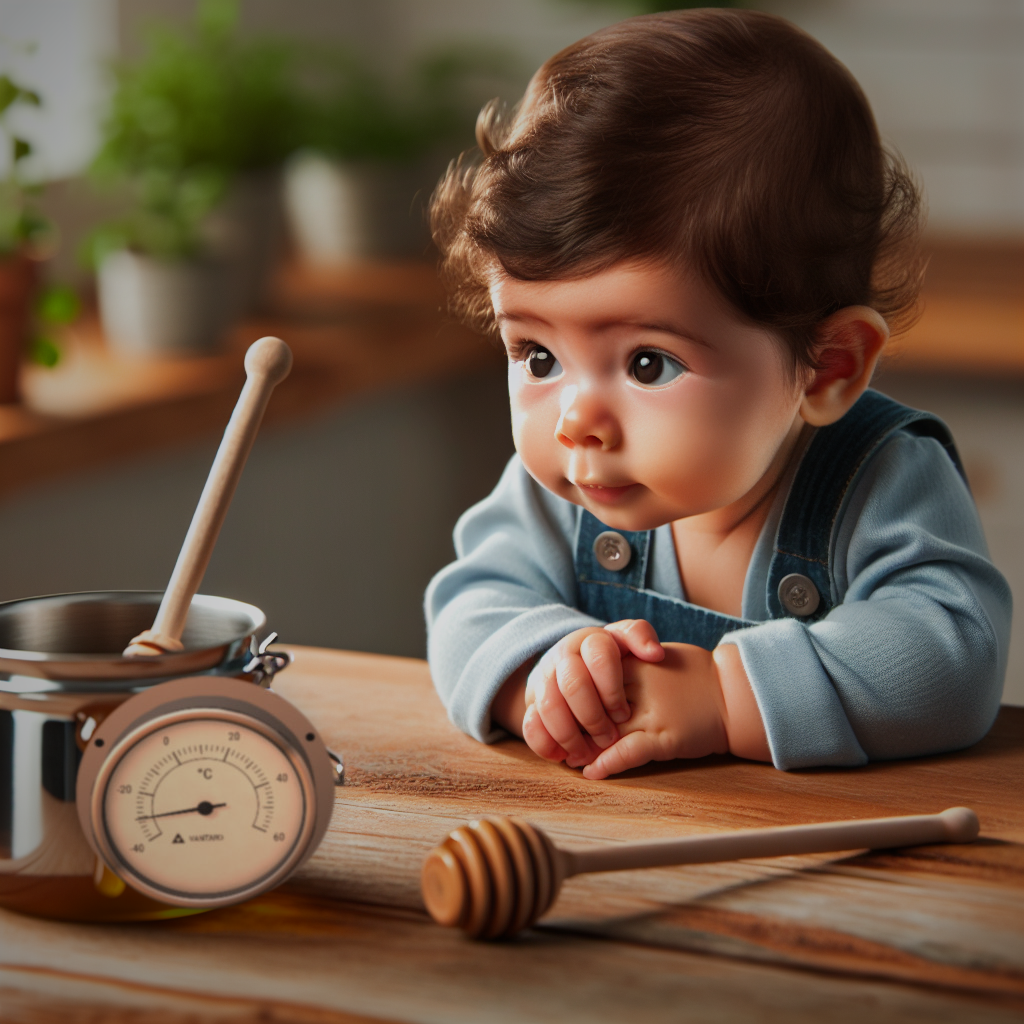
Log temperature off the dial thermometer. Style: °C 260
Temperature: °C -30
